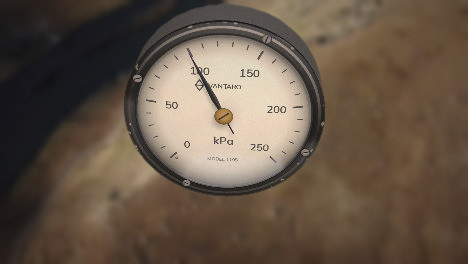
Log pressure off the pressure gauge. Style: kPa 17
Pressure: kPa 100
